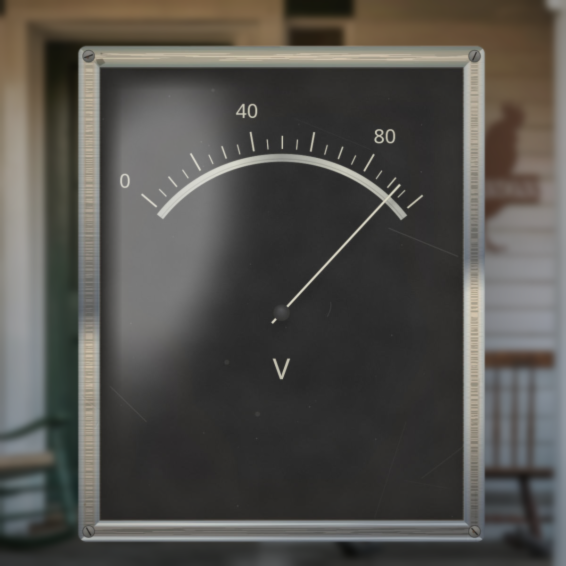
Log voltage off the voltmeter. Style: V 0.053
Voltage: V 92.5
